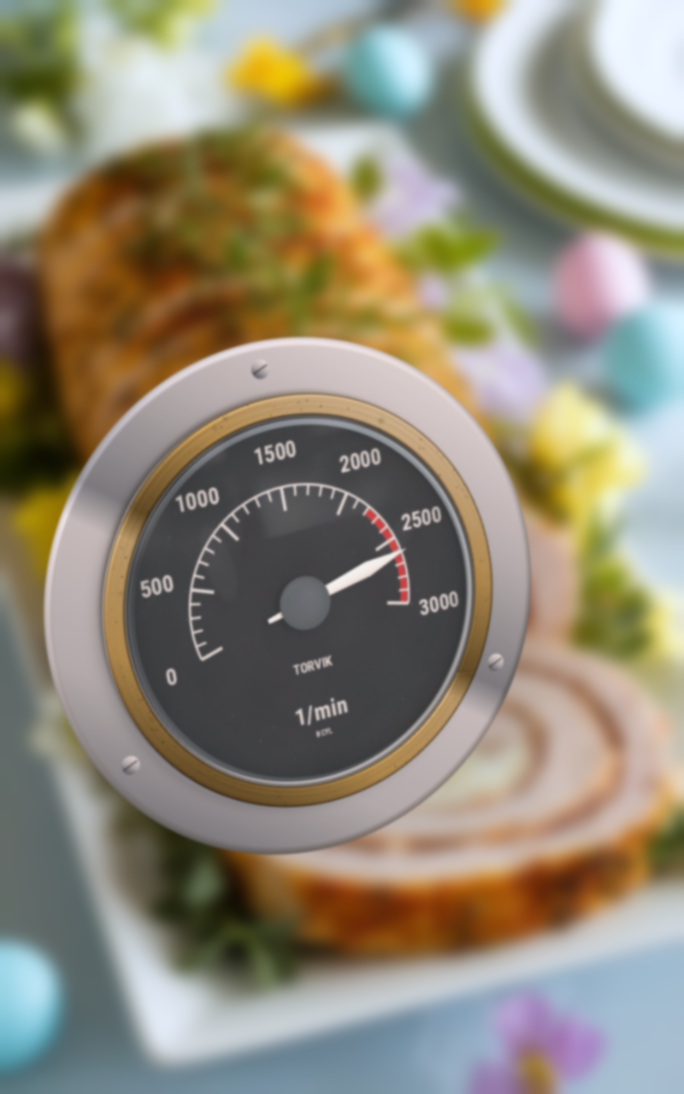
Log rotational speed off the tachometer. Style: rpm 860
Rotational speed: rpm 2600
